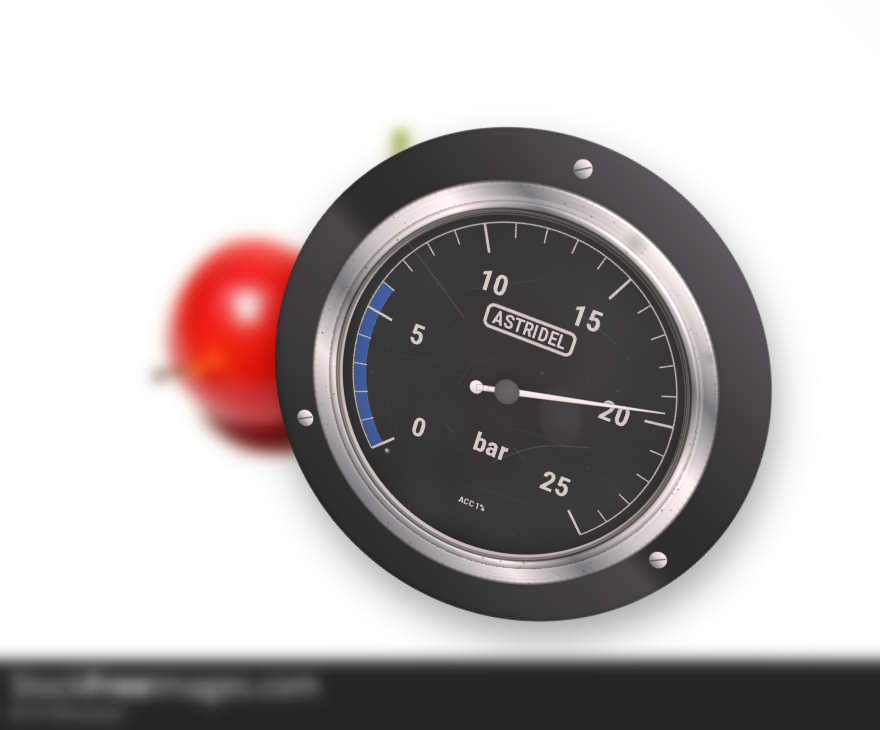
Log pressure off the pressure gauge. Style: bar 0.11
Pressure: bar 19.5
